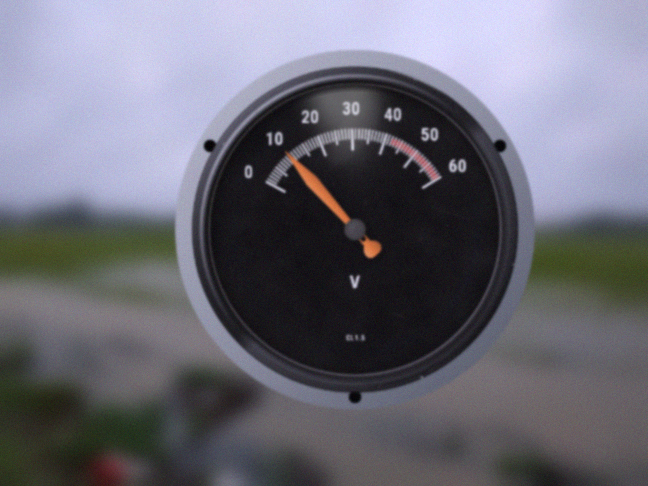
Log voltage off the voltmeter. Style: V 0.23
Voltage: V 10
